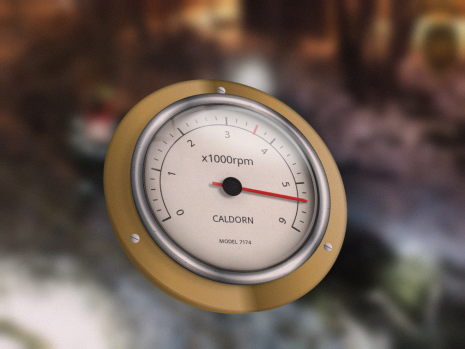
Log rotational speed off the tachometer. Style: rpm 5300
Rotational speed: rpm 5400
